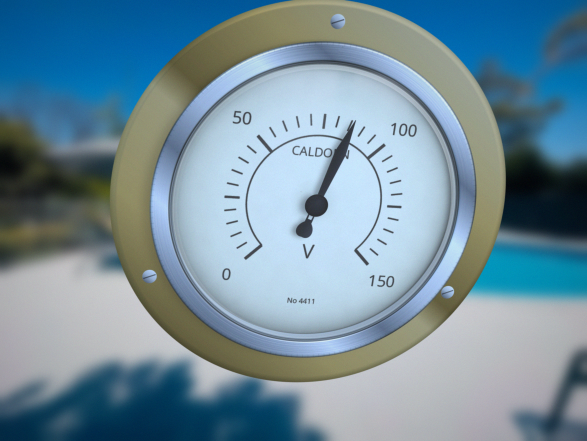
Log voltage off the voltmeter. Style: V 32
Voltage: V 85
